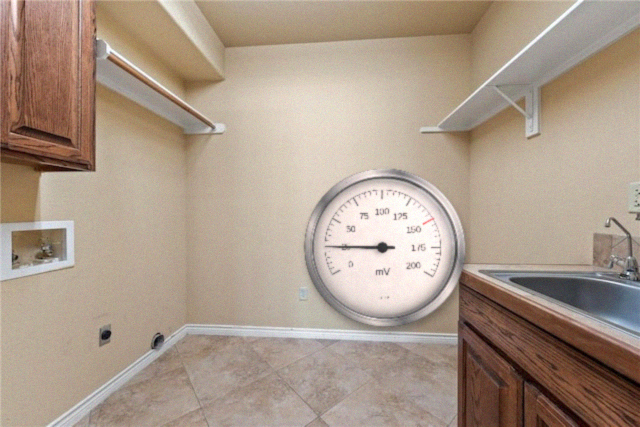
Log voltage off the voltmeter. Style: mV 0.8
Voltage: mV 25
